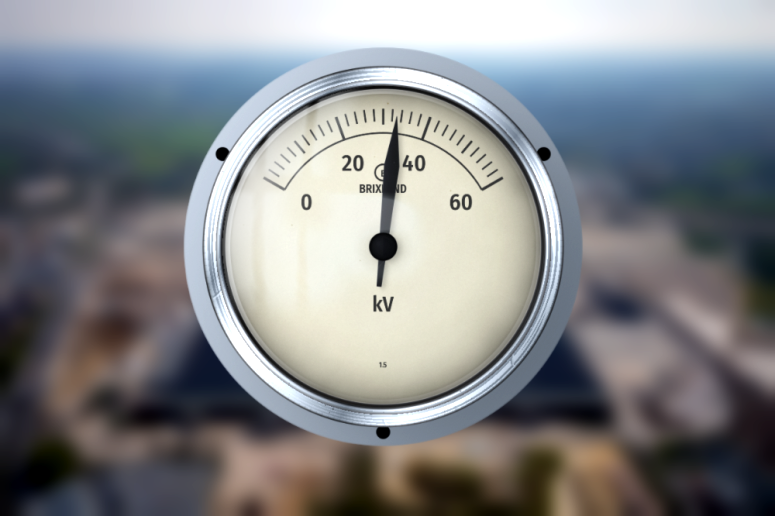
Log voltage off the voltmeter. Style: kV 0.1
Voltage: kV 33
